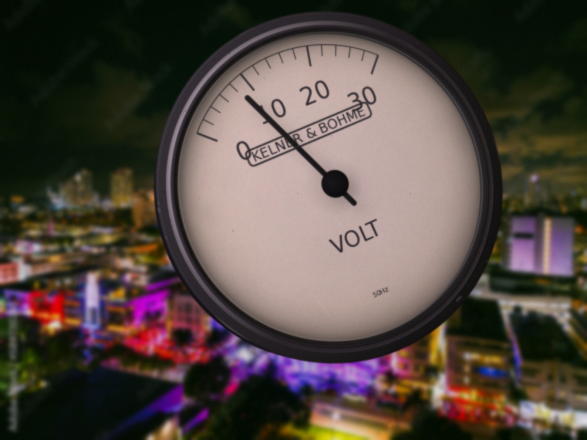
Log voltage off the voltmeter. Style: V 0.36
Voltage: V 8
